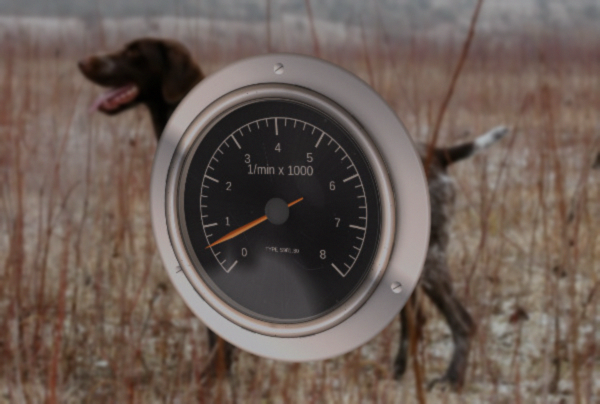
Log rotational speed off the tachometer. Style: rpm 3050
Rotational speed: rpm 600
